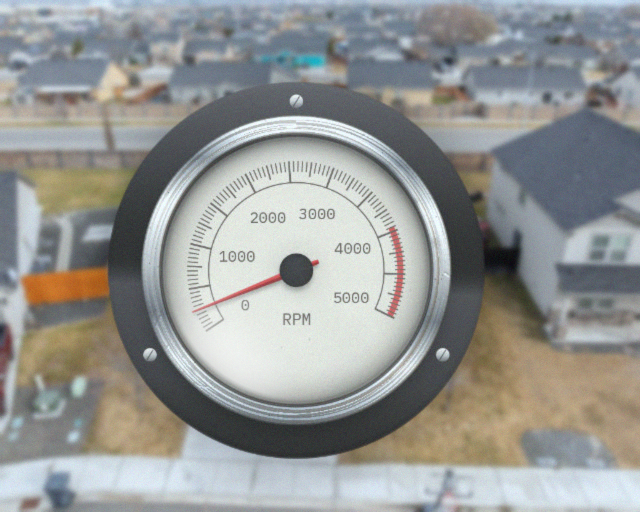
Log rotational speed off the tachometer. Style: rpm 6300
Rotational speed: rpm 250
